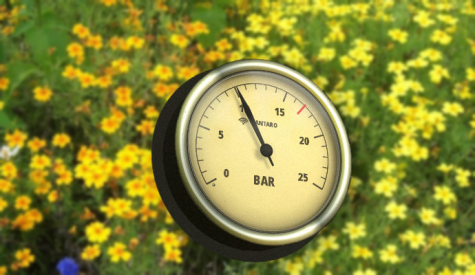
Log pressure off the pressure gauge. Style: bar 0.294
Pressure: bar 10
